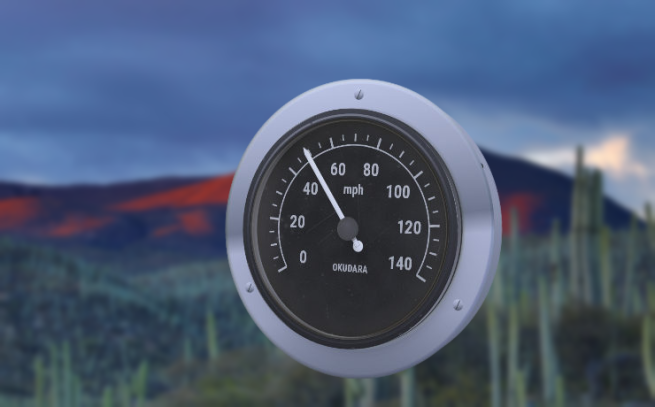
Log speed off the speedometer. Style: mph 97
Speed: mph 50
